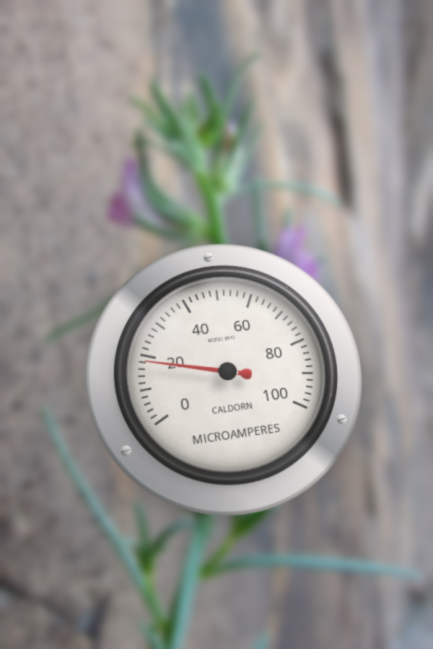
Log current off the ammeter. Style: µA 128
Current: µA 18
